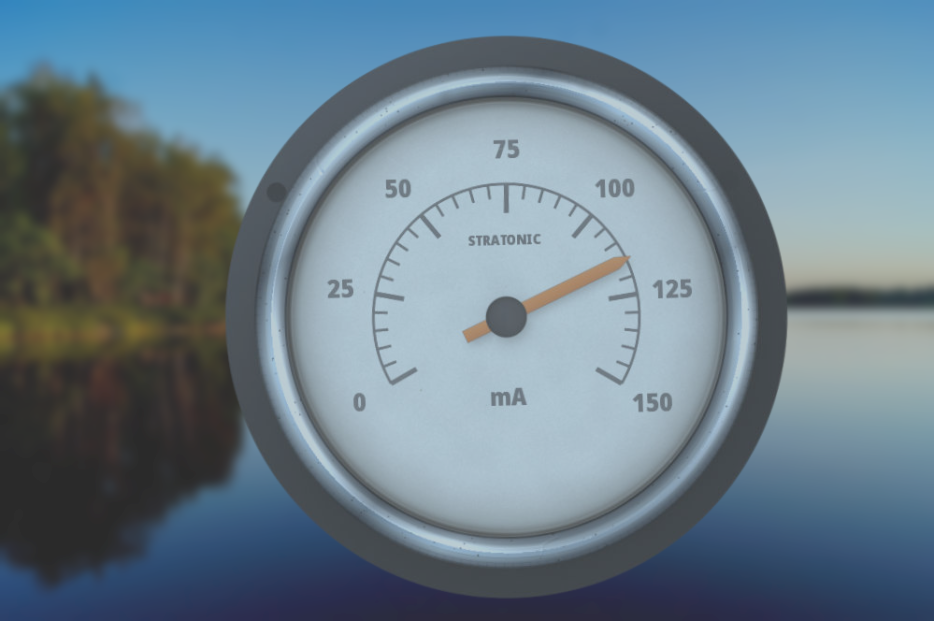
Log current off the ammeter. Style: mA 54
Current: mA 115
